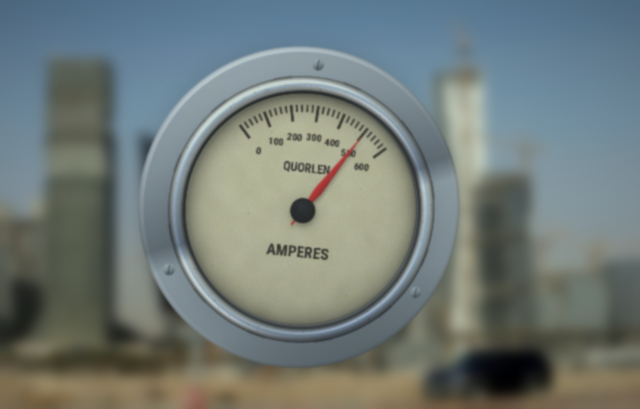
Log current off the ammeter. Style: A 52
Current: A 500
